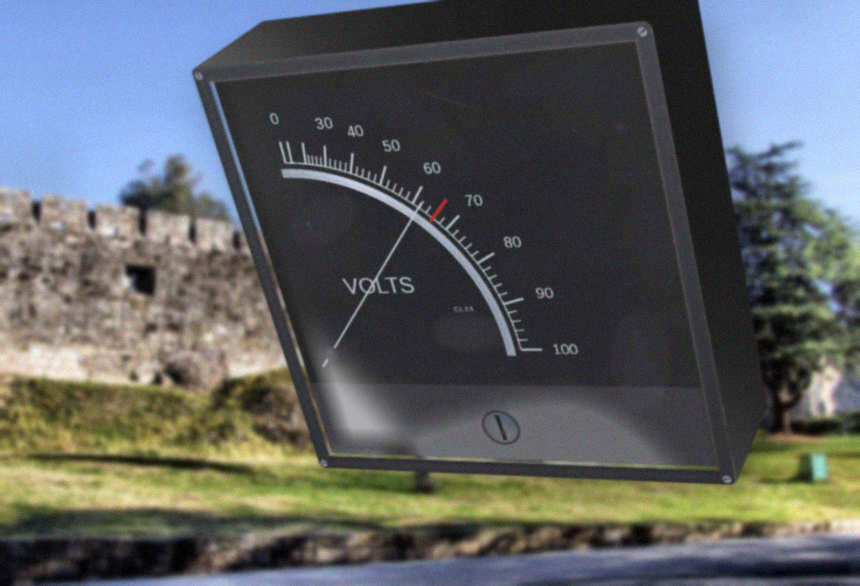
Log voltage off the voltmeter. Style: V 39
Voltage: V 62
